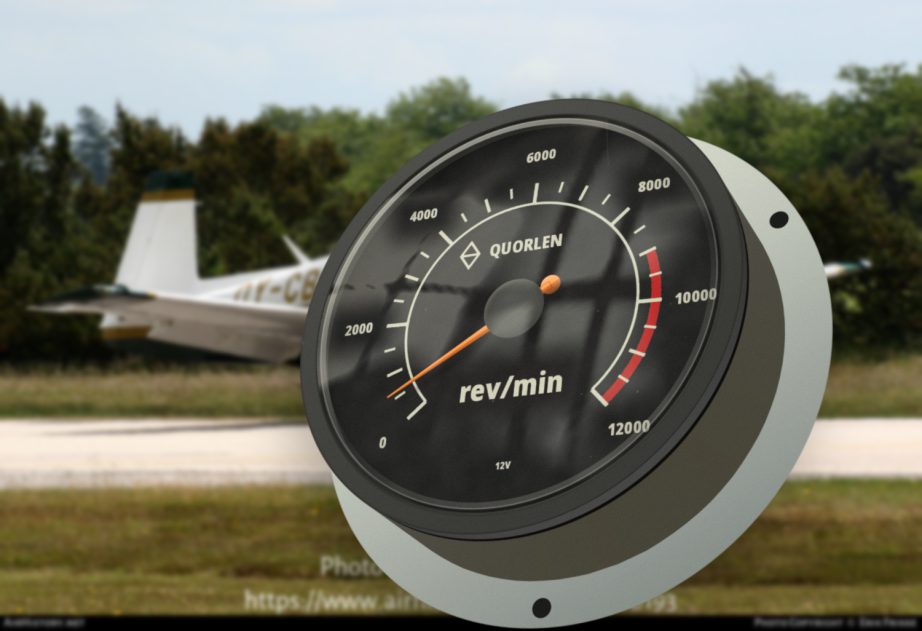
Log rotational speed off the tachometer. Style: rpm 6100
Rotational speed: rpm 500
